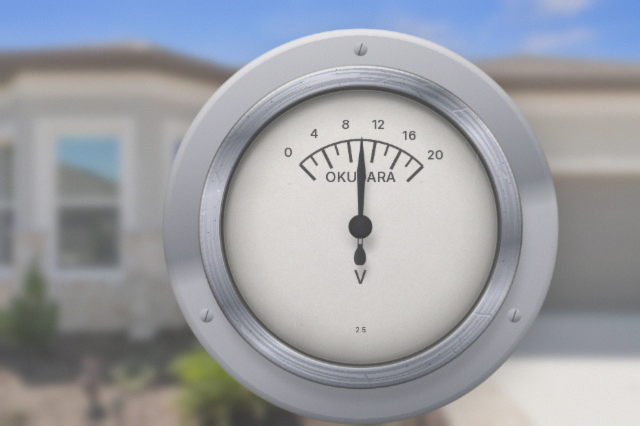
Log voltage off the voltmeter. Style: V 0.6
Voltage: V 10
